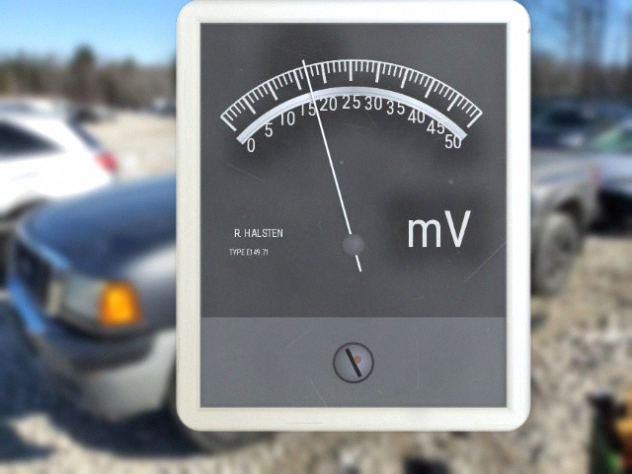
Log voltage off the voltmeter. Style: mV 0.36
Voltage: mV 17
